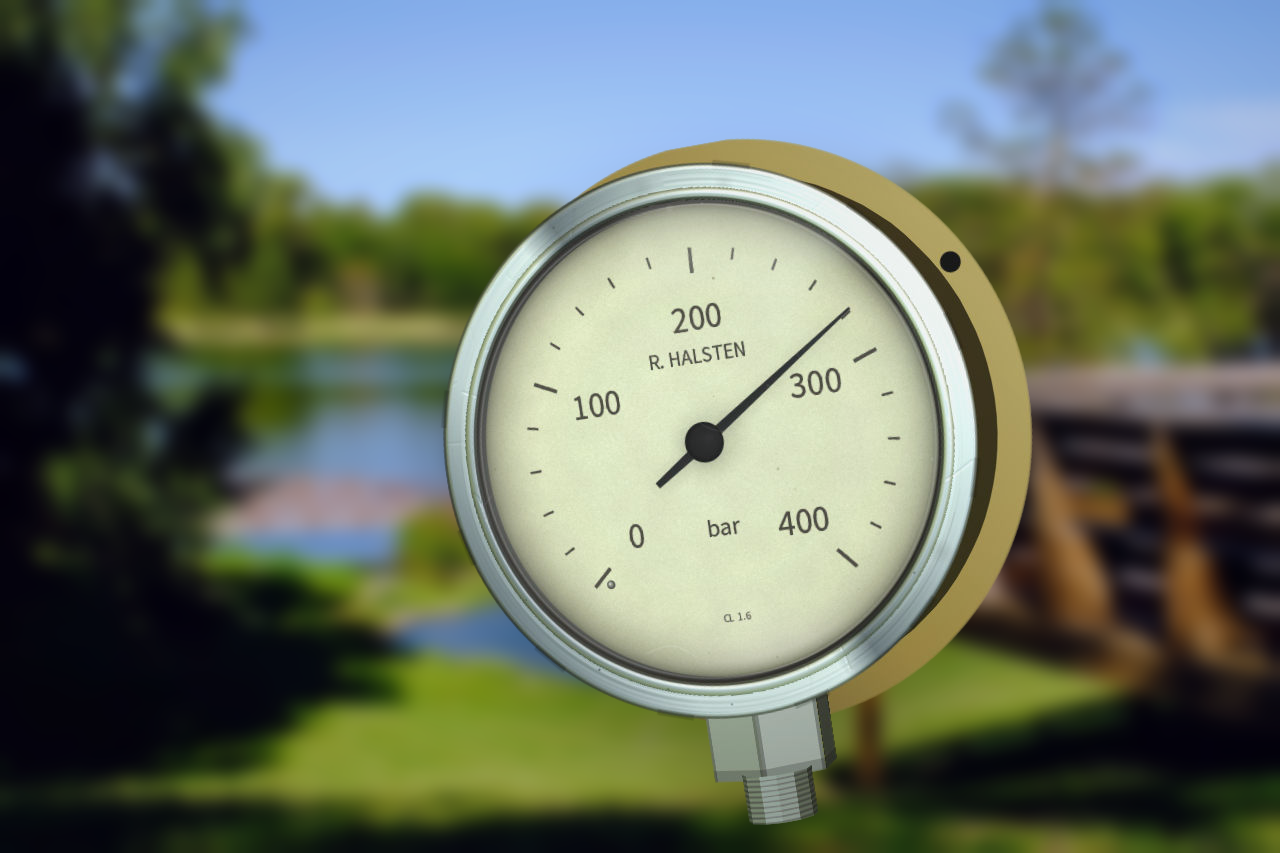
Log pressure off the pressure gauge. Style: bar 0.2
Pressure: bar 280
